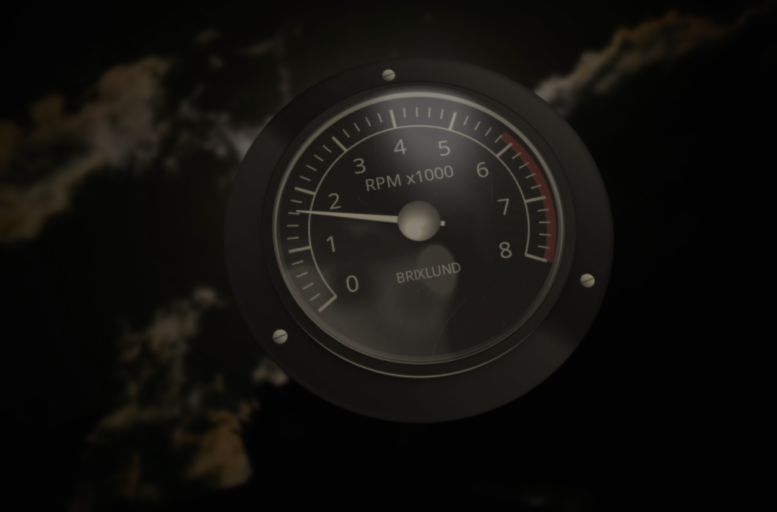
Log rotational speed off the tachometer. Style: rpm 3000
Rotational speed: rpm 1600
